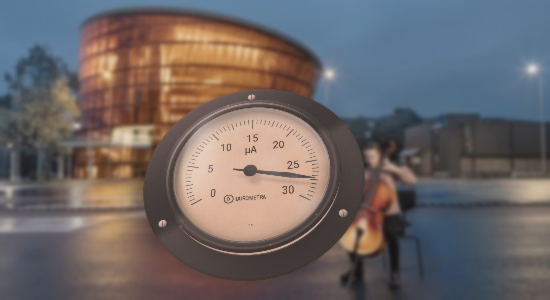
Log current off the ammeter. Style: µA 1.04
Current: µA 27.5
